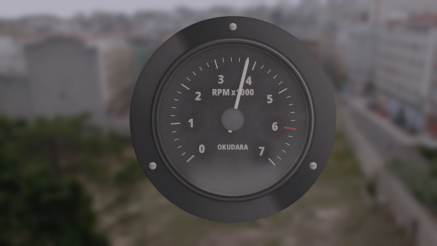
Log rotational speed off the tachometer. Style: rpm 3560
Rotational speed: rpm 3800
